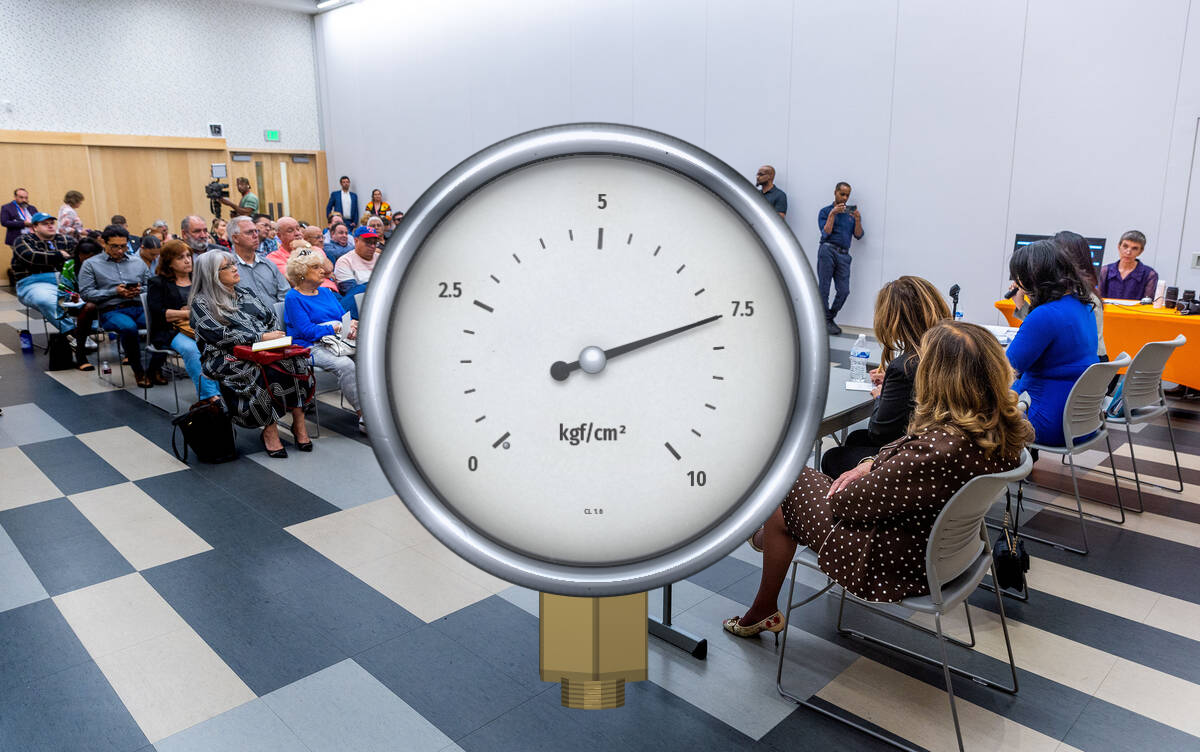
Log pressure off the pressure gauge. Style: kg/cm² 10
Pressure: kg/cm² 7.5
